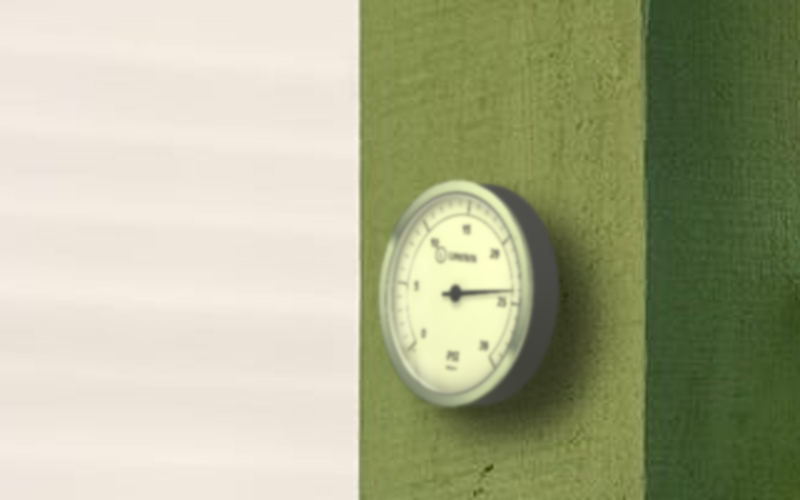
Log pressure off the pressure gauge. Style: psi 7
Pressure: psi 24
